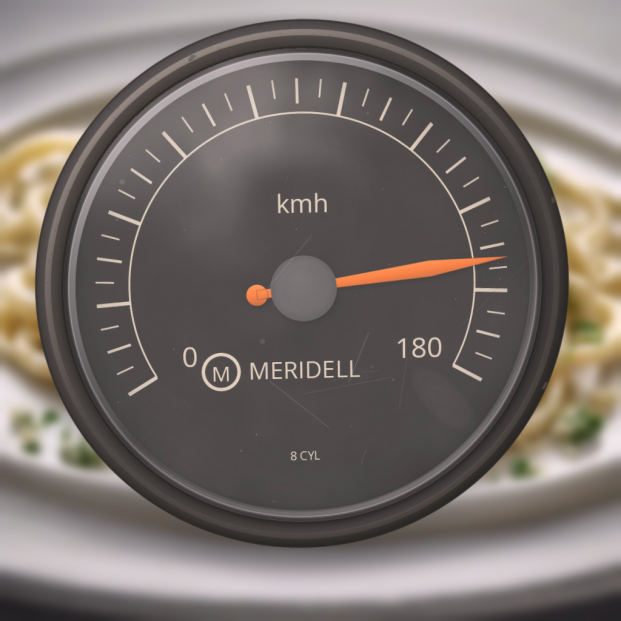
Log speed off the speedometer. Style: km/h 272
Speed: km/h 152.5
